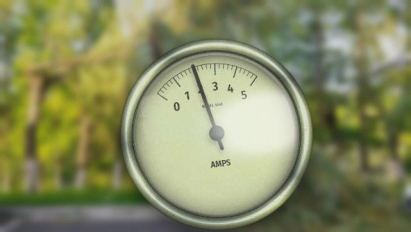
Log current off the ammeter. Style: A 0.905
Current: A 2
